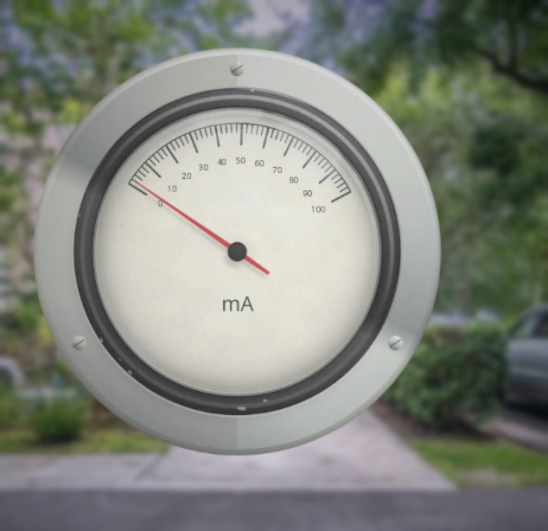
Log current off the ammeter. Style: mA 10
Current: mA 2
